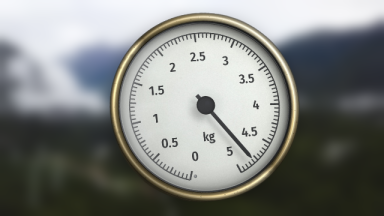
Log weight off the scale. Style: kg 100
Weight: kg 4.8
